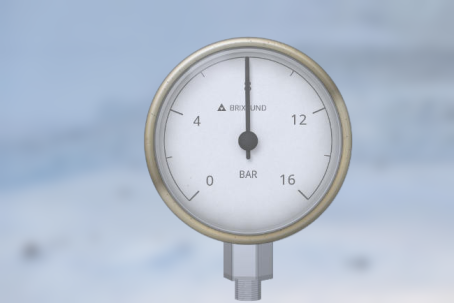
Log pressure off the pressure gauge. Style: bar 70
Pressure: bar 8
